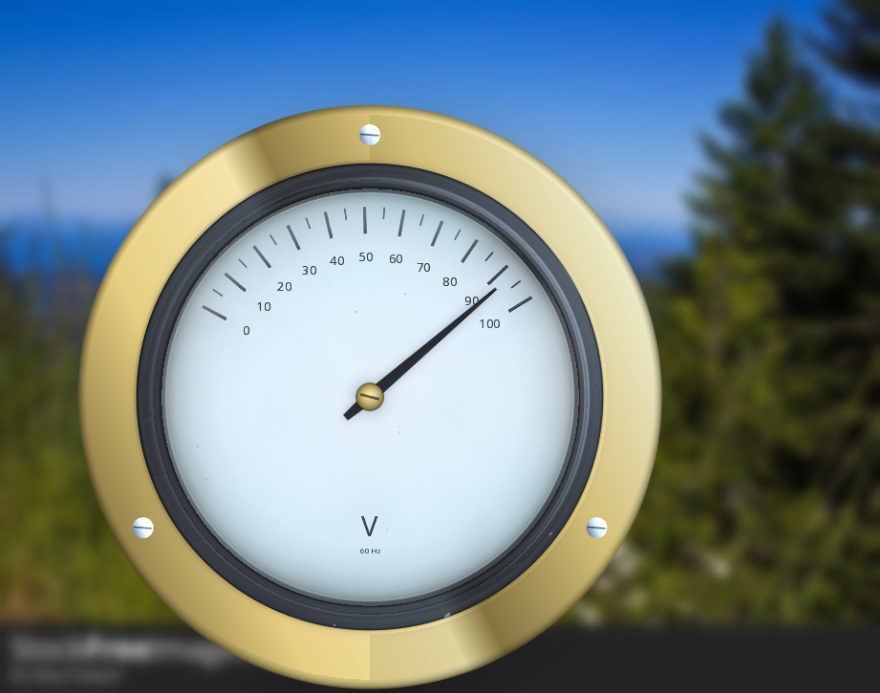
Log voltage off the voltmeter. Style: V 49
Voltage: V 92.5
